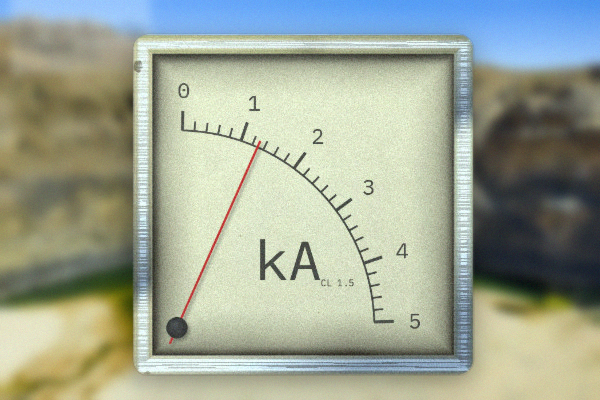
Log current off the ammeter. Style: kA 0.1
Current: kA 1.3
